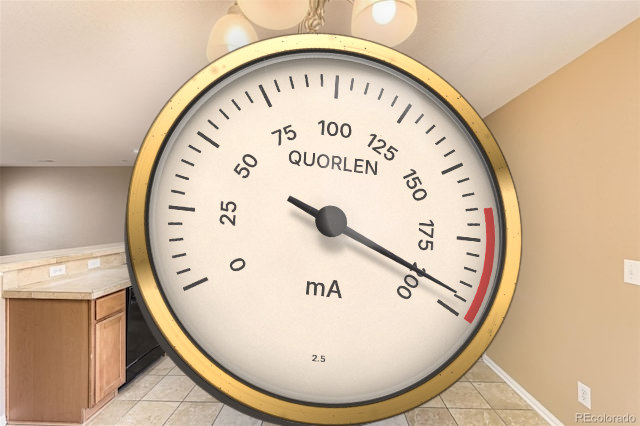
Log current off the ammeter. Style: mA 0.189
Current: mA 195
